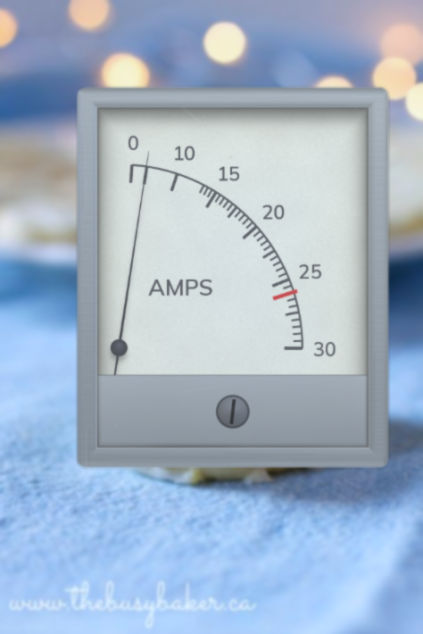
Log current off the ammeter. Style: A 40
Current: A 5
